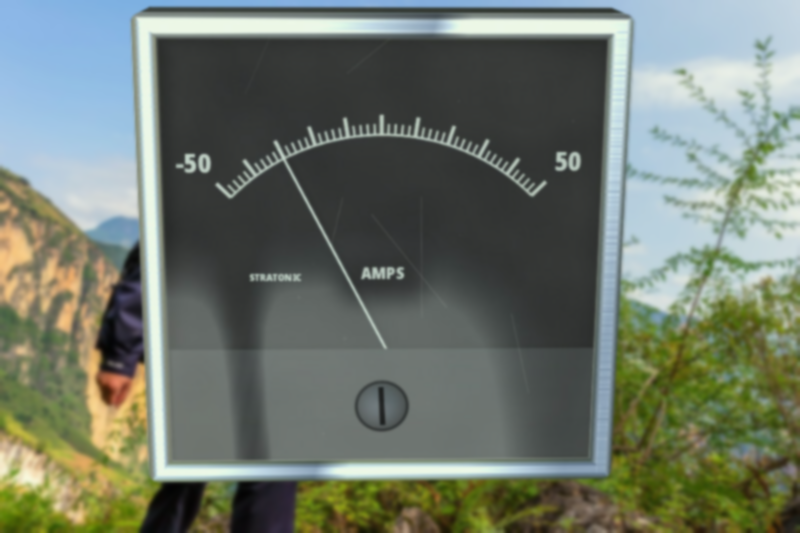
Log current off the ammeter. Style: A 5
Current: A -30
